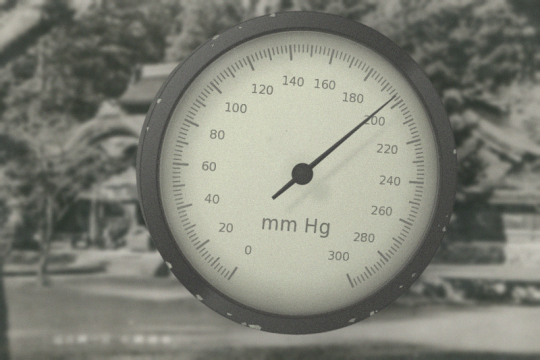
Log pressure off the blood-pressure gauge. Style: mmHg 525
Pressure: mmHg 196
